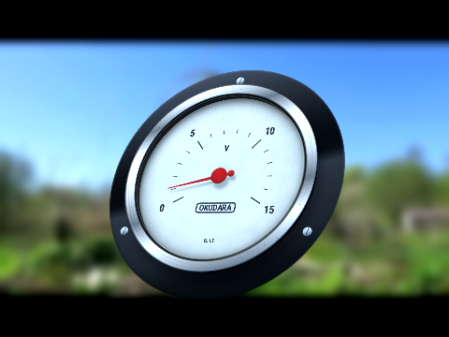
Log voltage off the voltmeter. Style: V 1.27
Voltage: V 1
